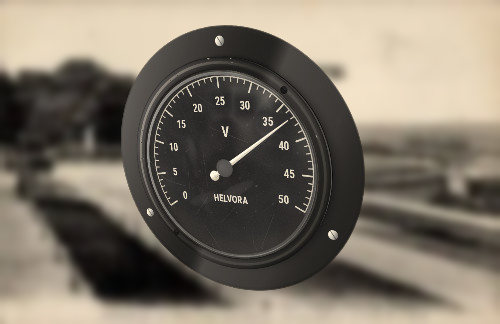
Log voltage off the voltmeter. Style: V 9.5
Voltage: V 37
